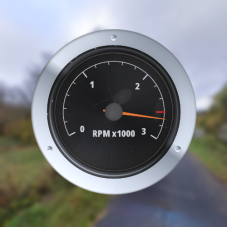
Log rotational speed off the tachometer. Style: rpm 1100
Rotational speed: rpm 2700
